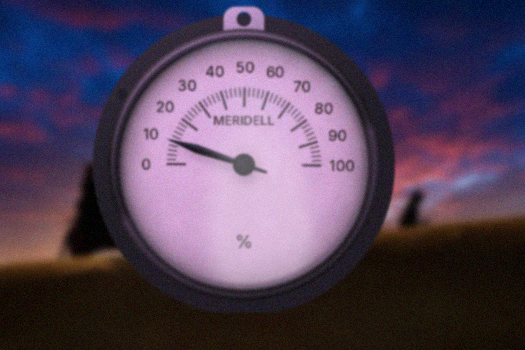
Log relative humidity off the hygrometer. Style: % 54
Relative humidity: % 10
